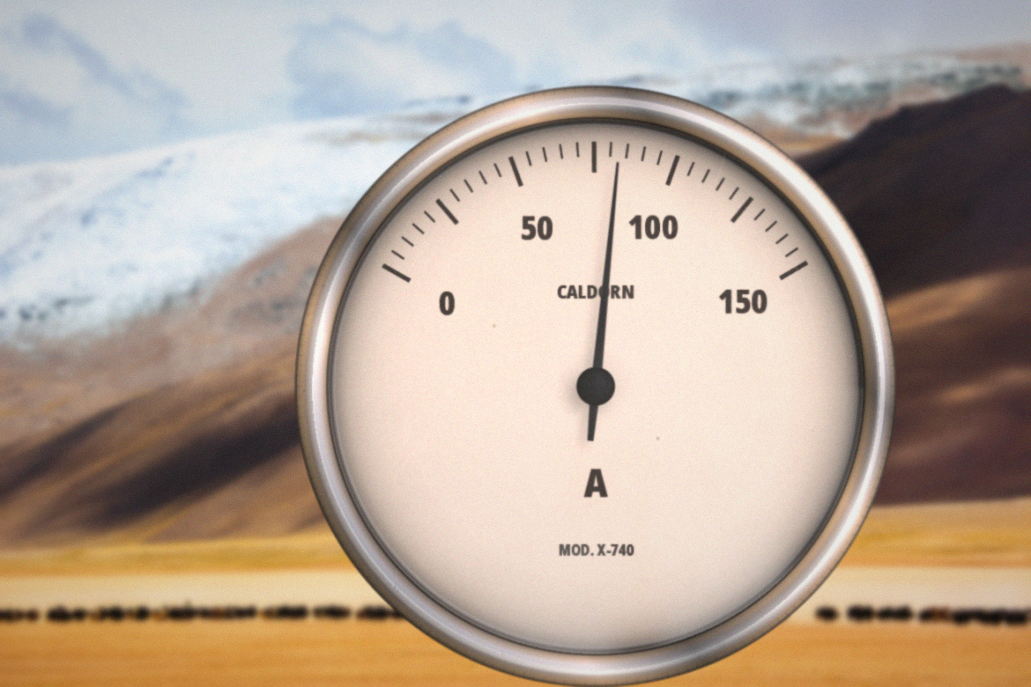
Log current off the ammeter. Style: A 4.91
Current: A 82.5
